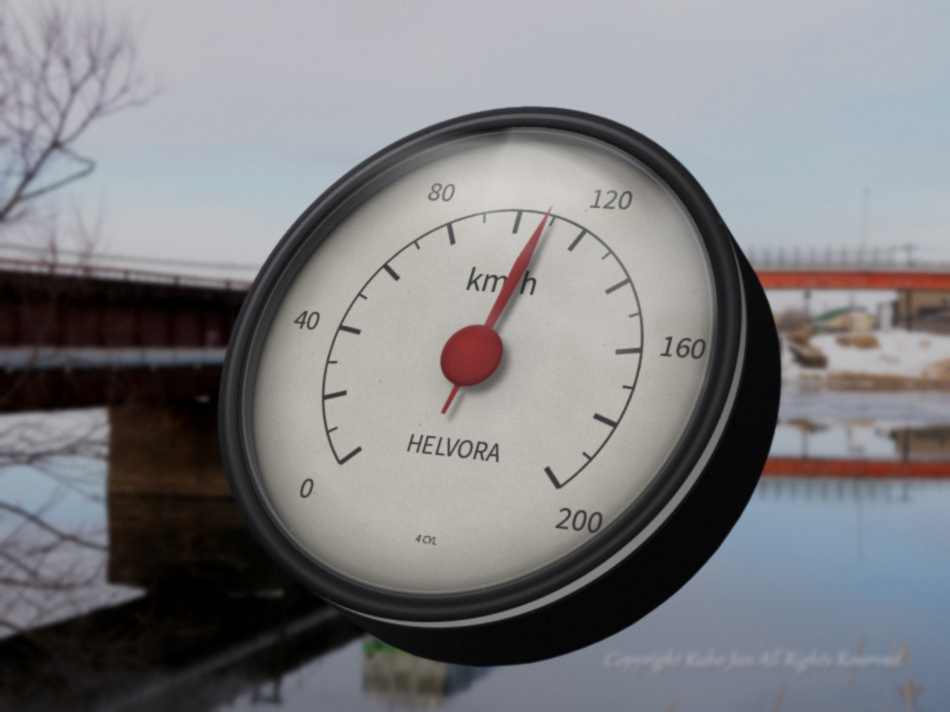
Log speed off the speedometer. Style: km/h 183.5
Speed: km/h 110
